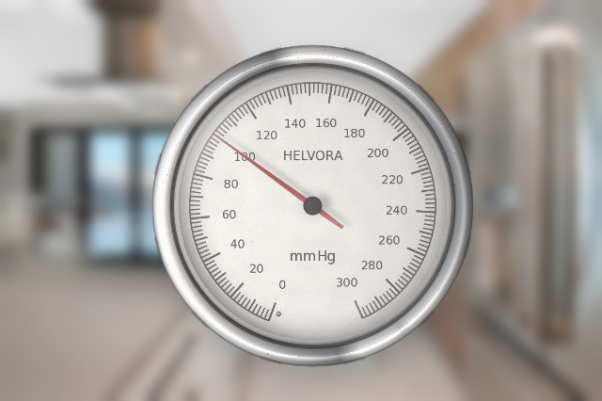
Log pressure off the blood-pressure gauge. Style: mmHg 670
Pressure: mmHg 100
